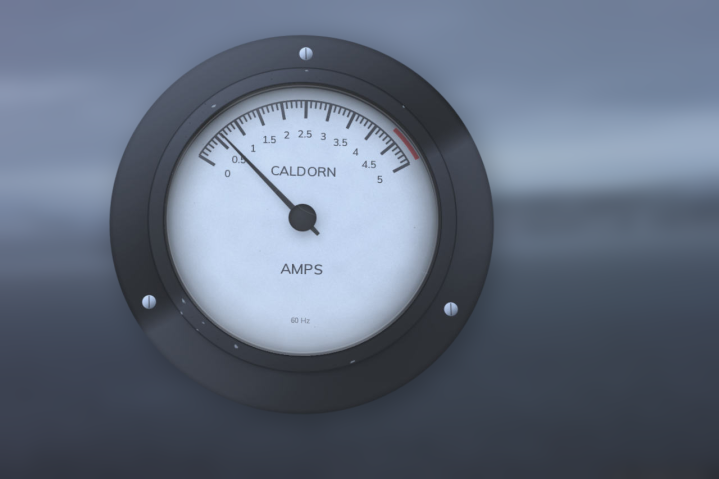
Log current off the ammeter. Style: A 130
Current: A 0.6
